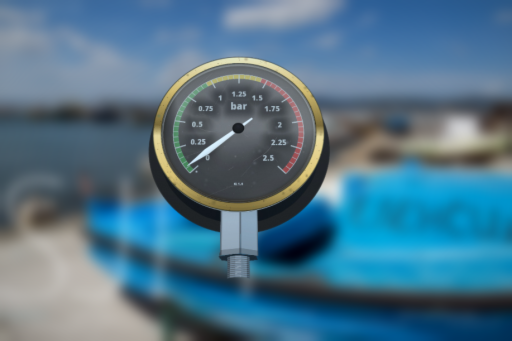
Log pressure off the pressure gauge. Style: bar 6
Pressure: bar 0.05
